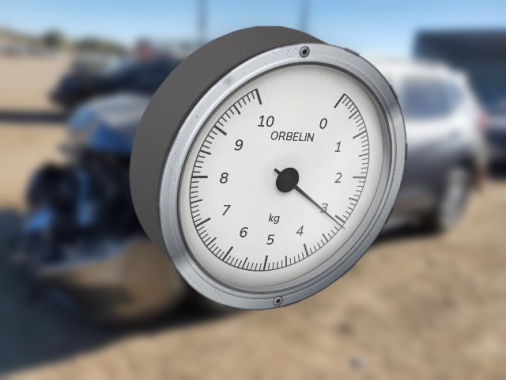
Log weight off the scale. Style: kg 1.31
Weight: kg 3.1
